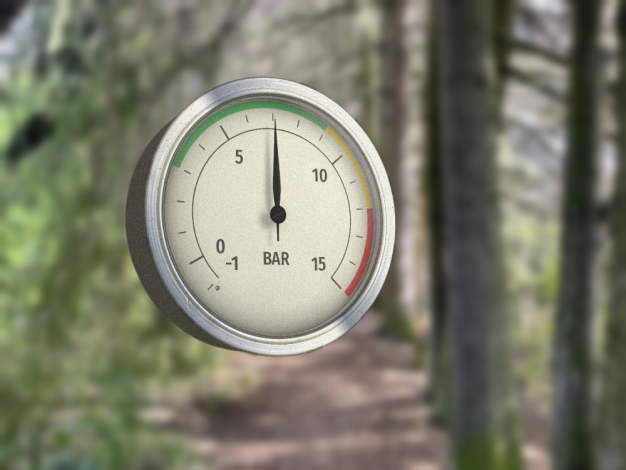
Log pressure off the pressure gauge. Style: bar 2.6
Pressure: bar 7
